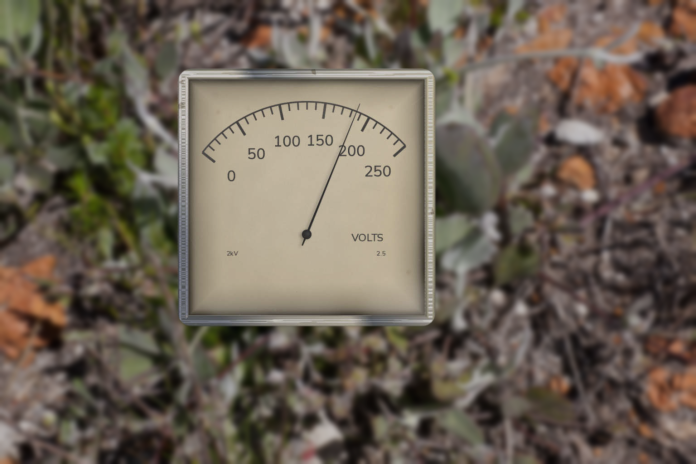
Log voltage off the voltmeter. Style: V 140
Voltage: V 185
